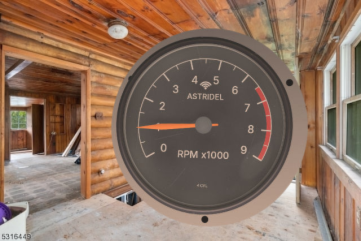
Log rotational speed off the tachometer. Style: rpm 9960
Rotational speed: rpm 1000
